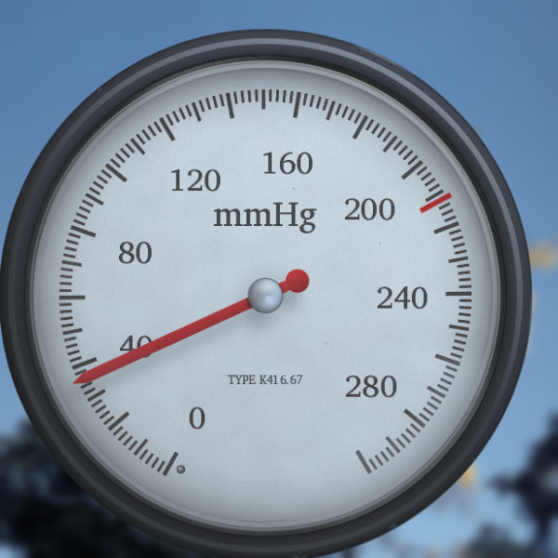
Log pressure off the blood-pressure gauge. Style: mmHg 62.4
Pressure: mmHg 36
